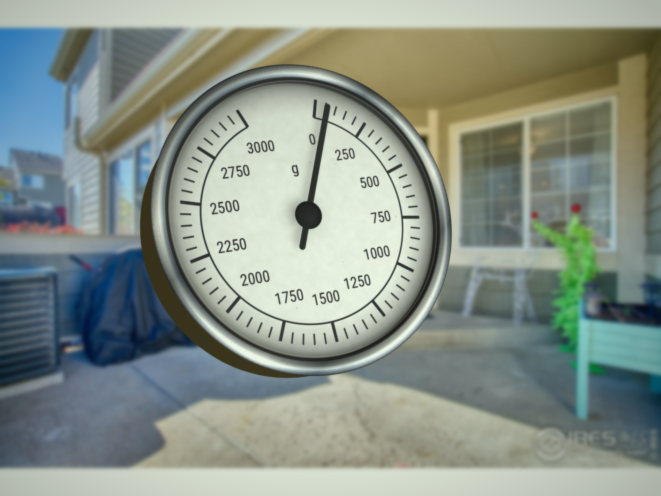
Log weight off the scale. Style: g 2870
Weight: g 50
